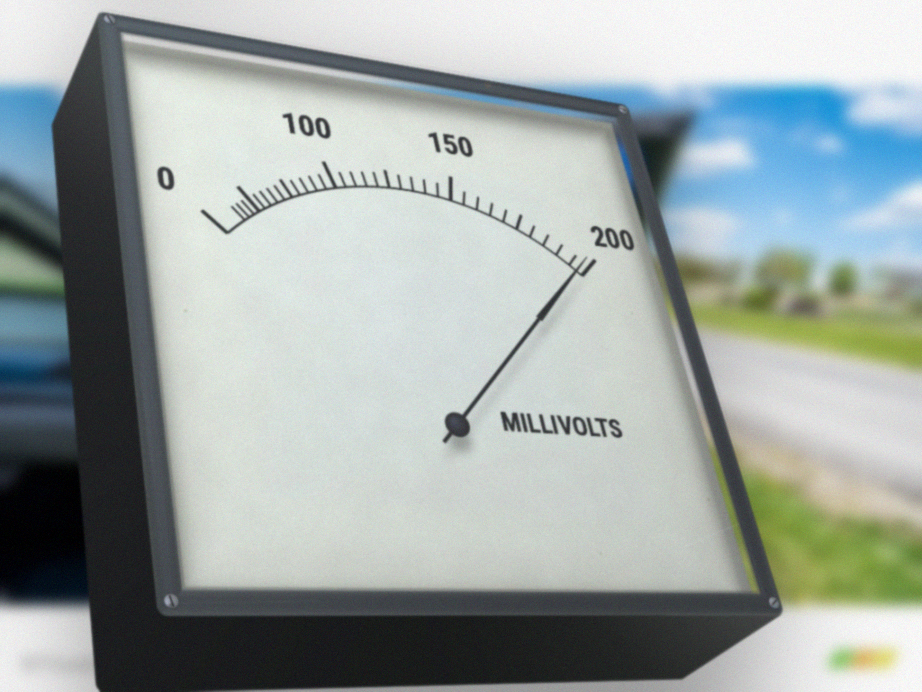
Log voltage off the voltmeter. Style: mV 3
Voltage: mV 197.5
